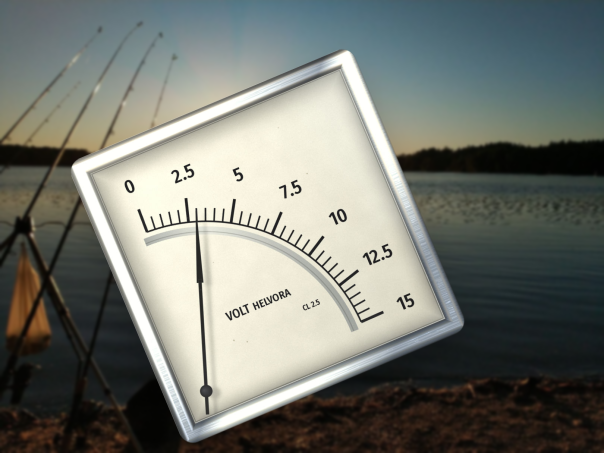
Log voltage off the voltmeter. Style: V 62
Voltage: V 3
